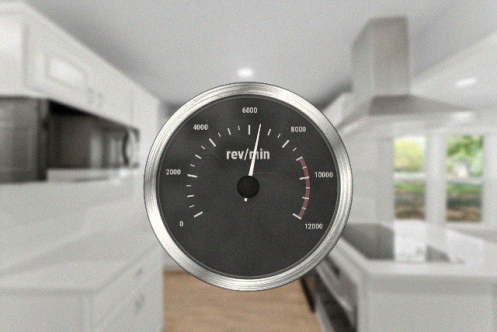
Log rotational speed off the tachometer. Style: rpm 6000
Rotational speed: rpm 6500
